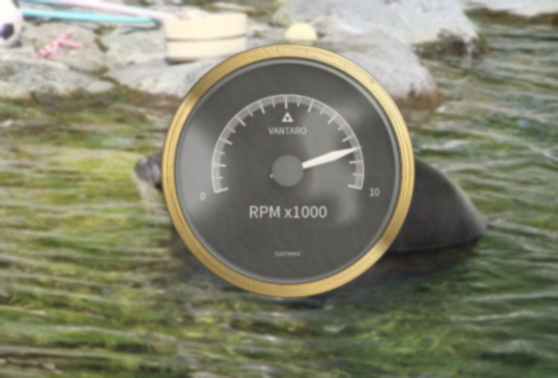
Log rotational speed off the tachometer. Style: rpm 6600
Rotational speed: rpm 8500
